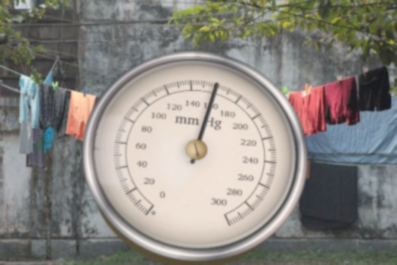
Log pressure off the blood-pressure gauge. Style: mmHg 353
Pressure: mmHg 160
